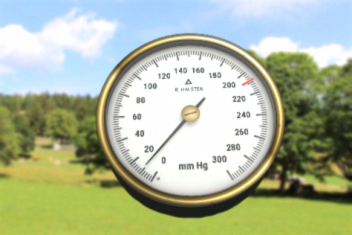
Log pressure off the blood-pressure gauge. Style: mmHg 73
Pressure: mmHg 10
